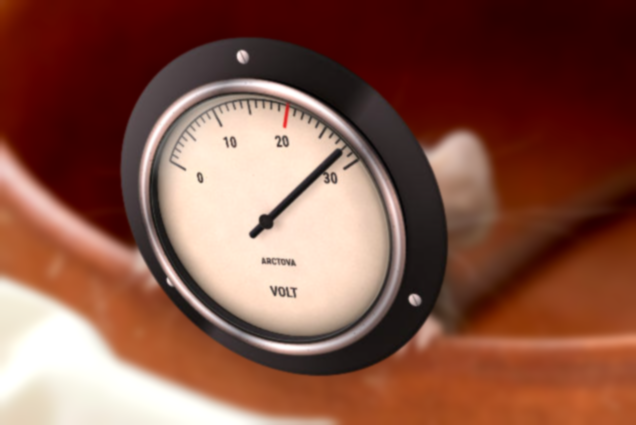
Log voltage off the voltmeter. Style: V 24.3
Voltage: V 28
